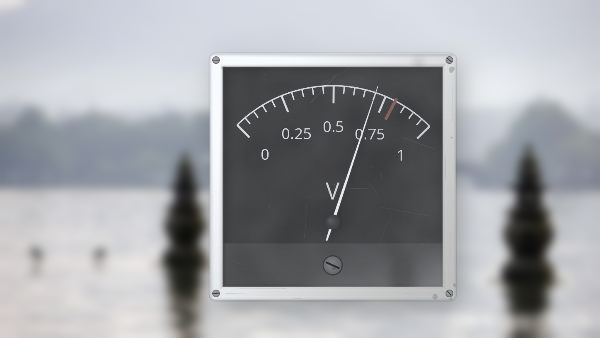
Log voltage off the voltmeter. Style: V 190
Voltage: V 0.7
